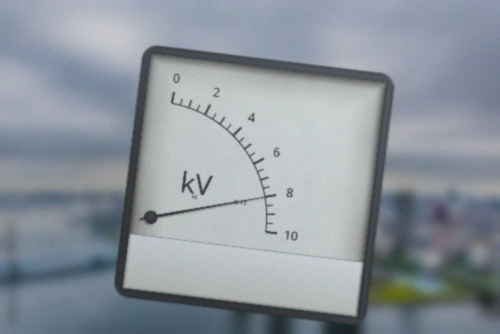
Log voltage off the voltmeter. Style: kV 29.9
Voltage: kV 8
